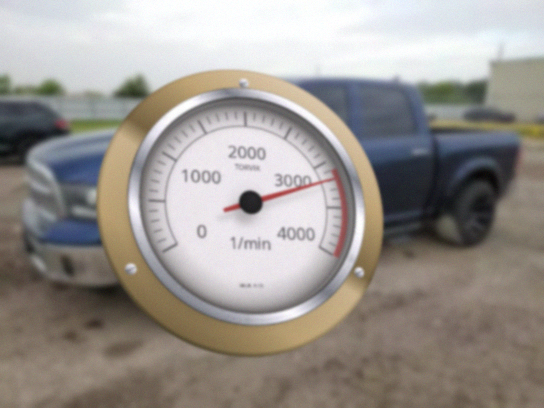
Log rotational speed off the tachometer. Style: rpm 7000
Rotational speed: rpm 3200
